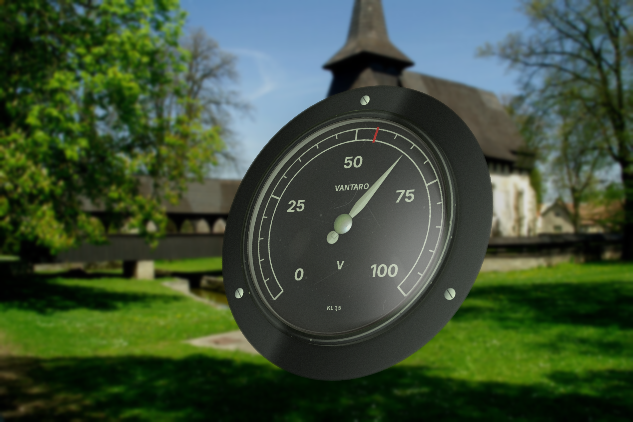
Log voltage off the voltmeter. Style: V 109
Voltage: V 65
